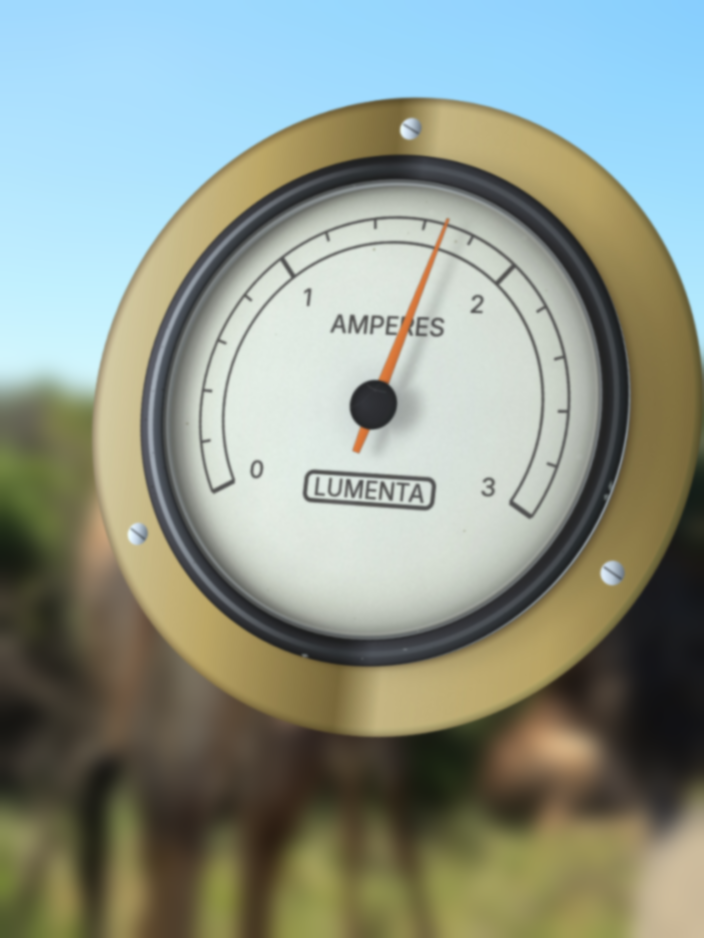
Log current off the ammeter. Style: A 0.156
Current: A 1.7
